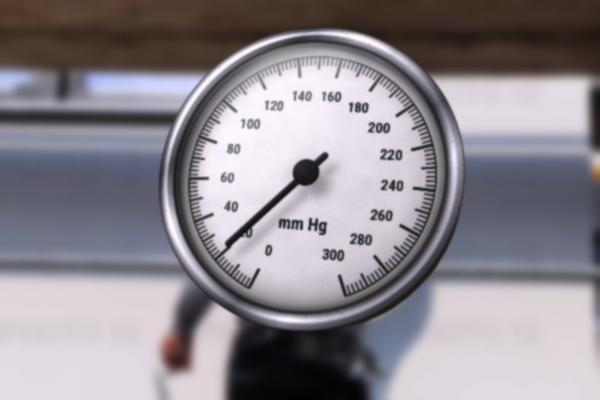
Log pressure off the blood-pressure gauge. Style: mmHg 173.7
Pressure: mmHg 20
